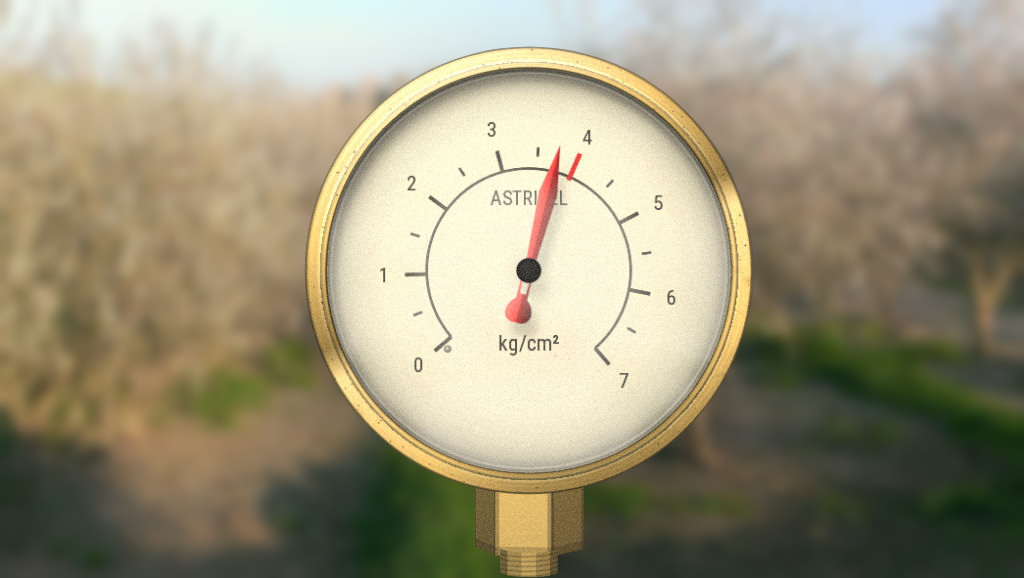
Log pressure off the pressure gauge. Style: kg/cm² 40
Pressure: kg/cm² 3.75
